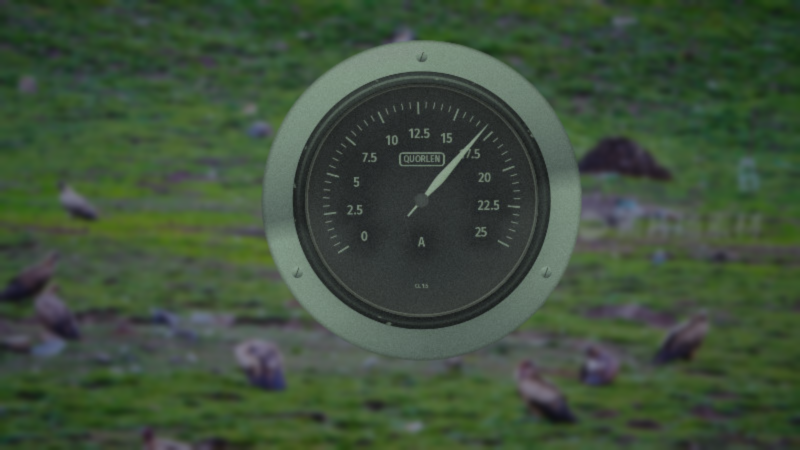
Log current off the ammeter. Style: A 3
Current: A 17
